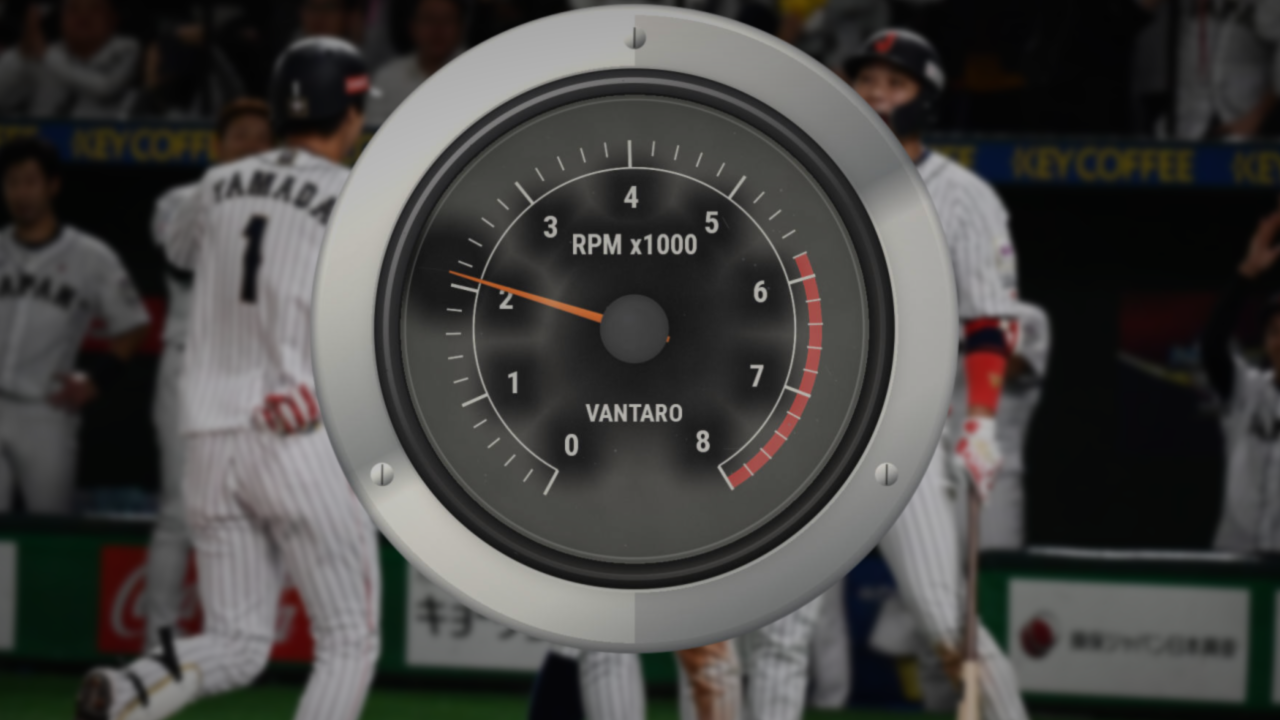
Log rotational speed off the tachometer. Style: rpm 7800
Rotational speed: rpm 2100
